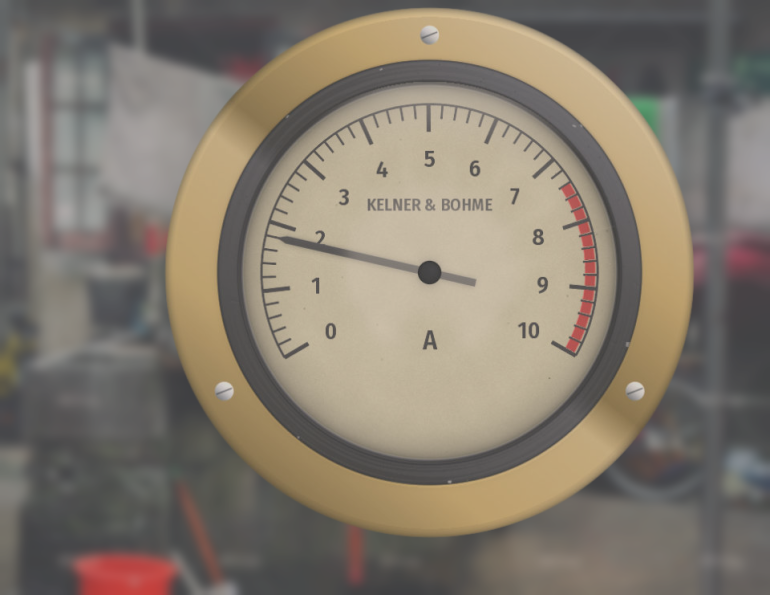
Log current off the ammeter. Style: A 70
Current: A 1.8
